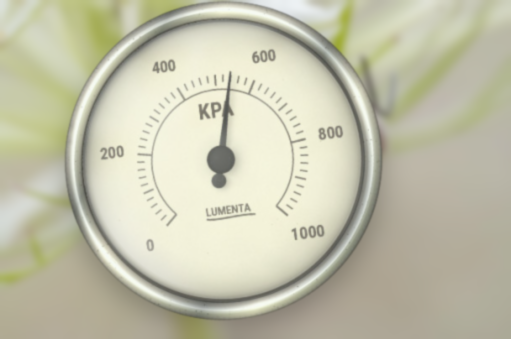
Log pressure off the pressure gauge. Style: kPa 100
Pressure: kPa 540
